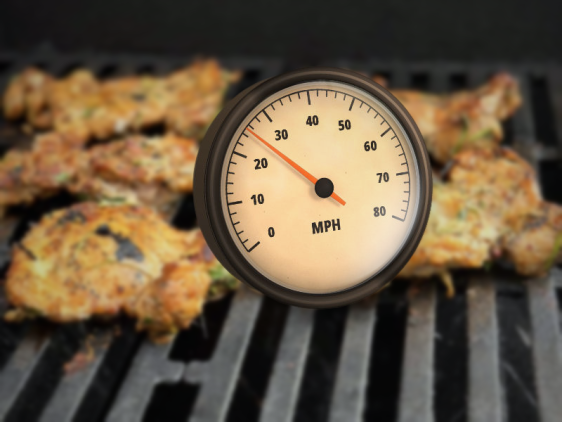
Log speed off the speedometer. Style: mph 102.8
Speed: mph 25
